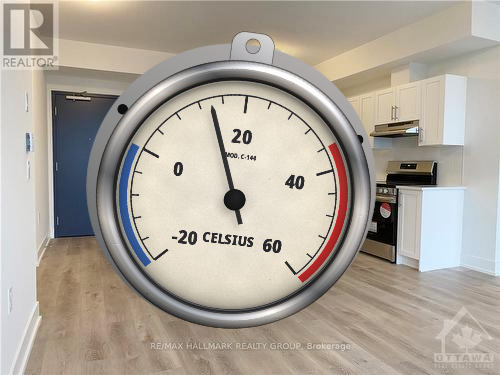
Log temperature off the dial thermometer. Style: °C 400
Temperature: °C 14
